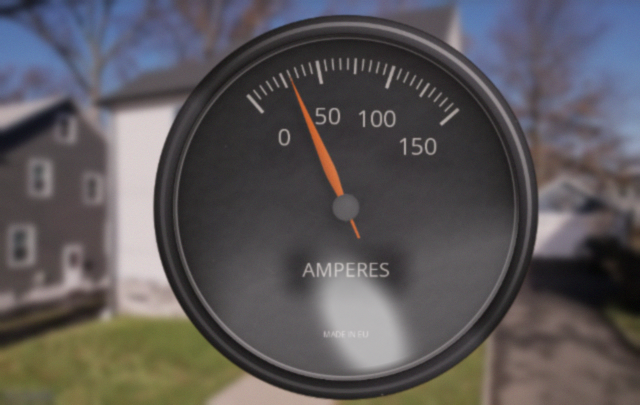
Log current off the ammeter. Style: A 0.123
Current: A 30
